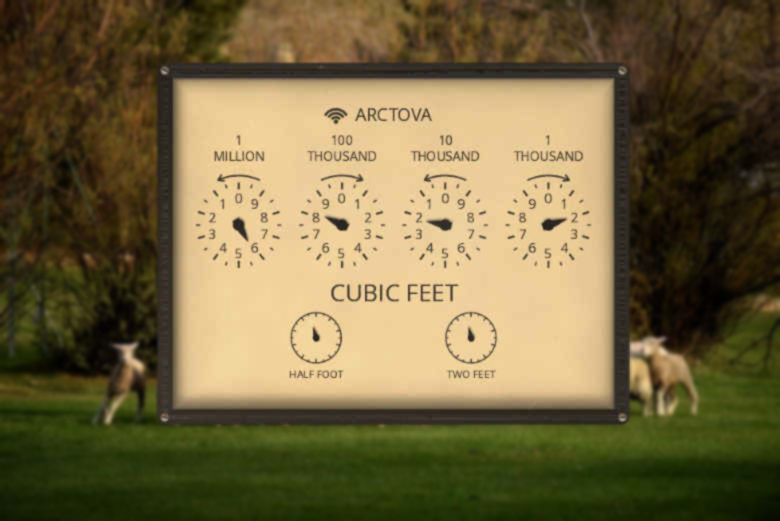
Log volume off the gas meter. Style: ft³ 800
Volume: ft³ 582200
